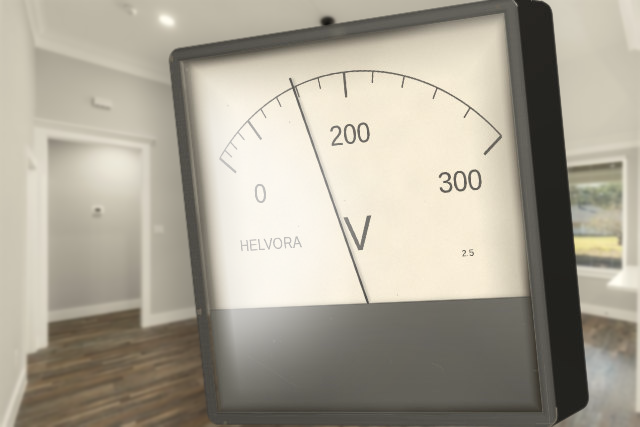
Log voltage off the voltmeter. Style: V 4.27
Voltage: V 160
